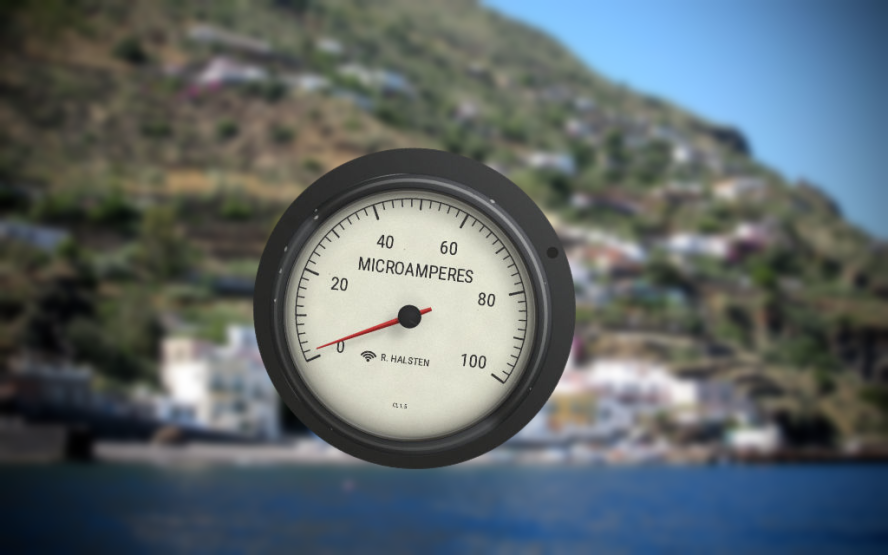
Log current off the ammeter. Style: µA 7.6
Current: µA 2
